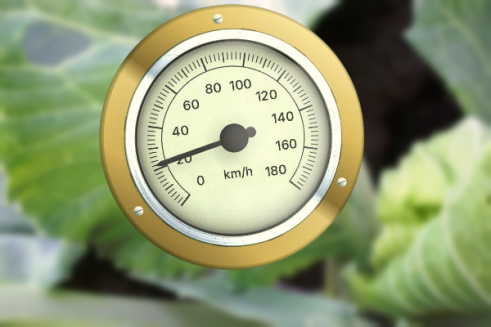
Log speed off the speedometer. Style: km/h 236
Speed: km/h 22
